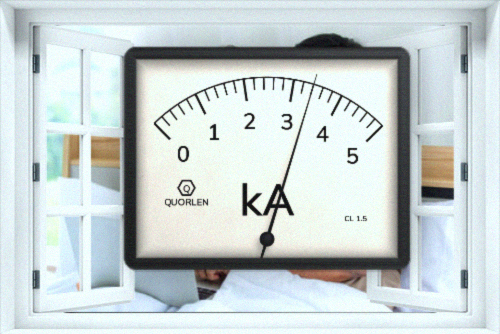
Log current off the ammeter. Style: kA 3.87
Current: kA 3.4
